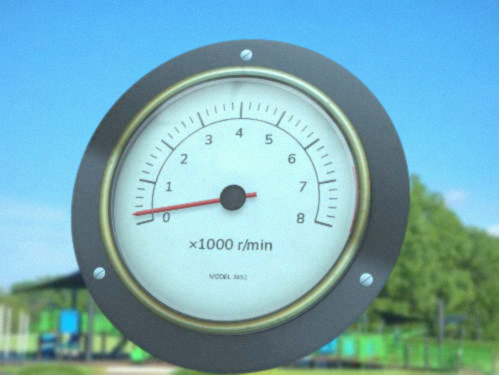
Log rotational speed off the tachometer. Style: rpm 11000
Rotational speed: rpm 200
